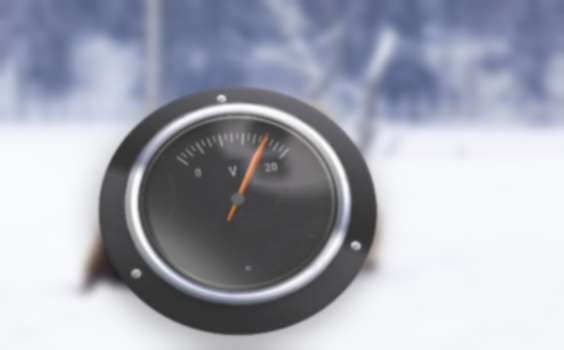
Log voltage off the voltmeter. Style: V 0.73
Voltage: V 16
